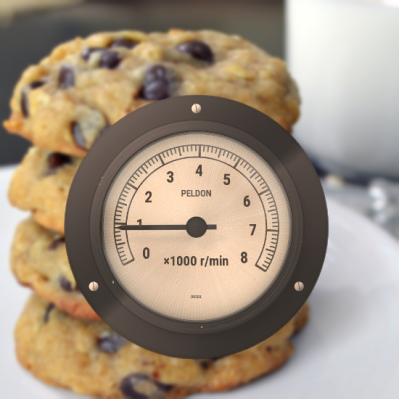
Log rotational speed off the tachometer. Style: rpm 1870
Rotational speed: rpm 900
